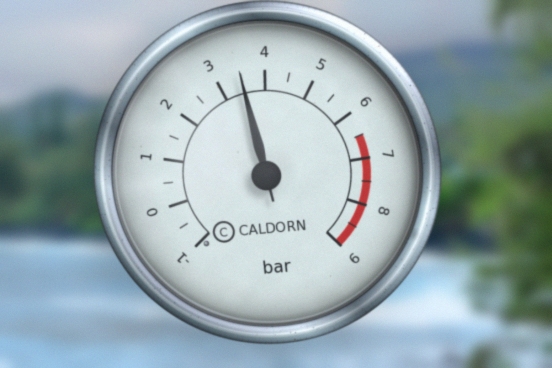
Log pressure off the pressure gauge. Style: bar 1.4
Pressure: bar 3.5
